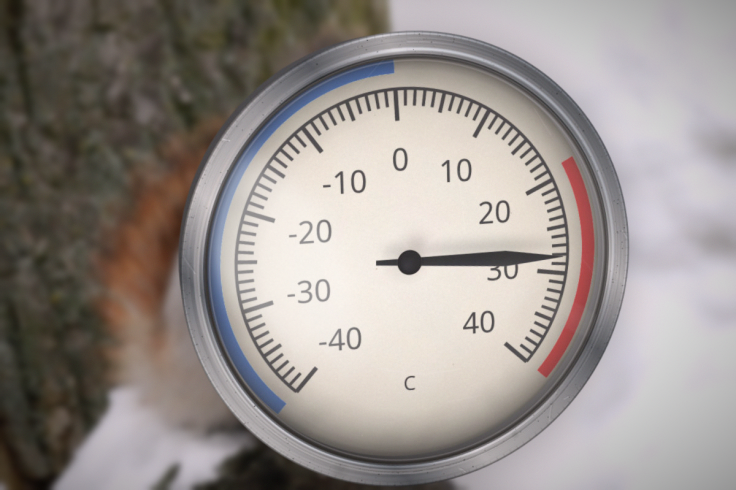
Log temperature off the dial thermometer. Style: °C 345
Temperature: °C 28
